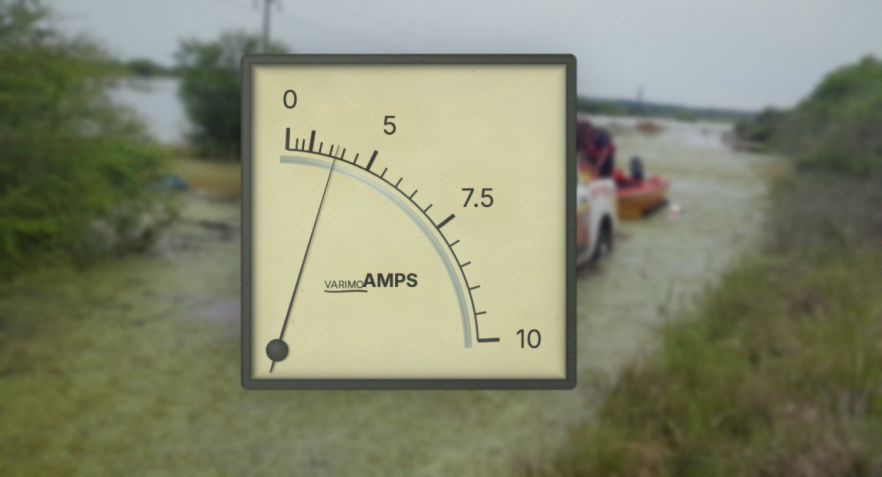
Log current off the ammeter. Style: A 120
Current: A 3.75
